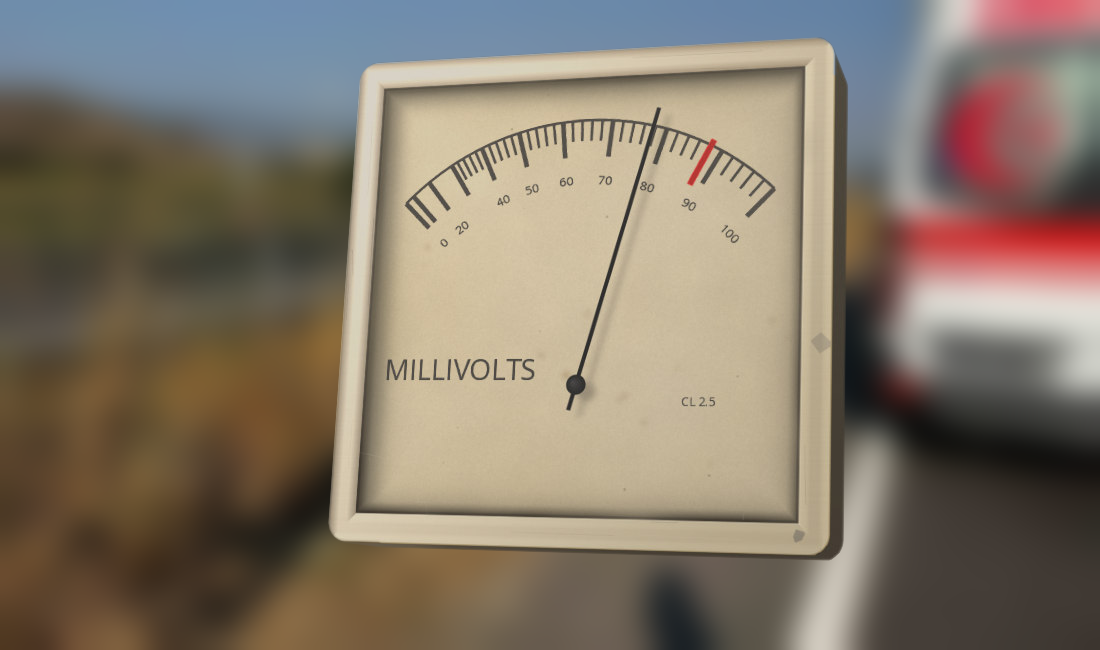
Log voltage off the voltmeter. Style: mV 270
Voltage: mV 78
